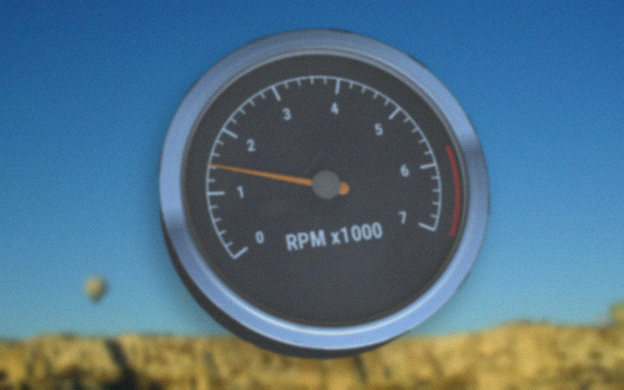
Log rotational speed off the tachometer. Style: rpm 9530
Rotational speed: rpm 1400
